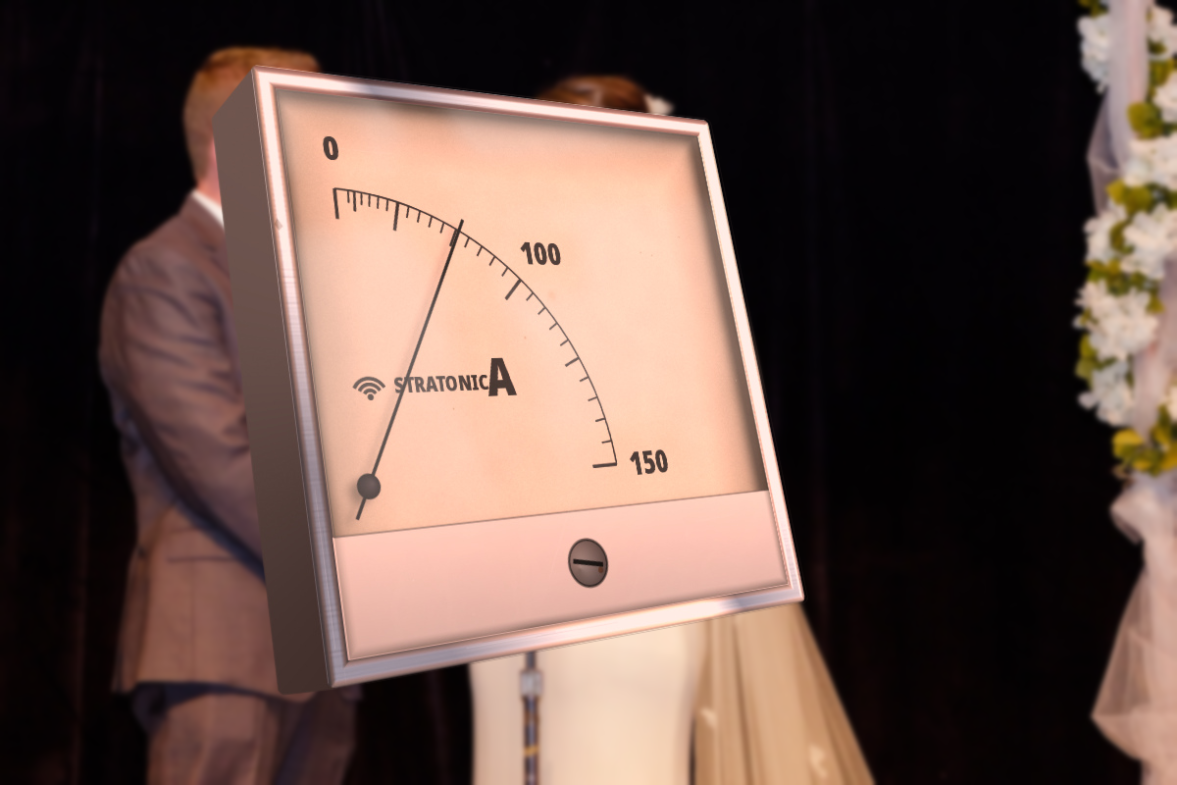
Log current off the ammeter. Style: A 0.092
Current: A 75
